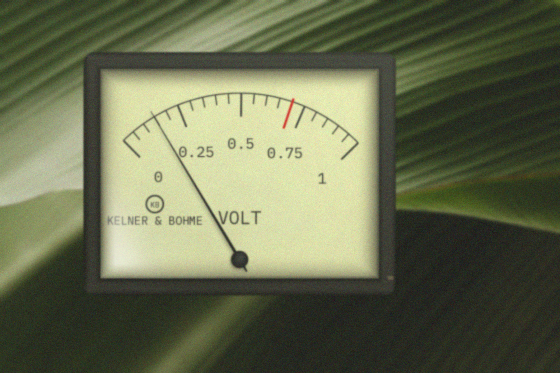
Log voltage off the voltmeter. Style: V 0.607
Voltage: V 0.15
